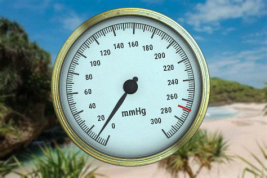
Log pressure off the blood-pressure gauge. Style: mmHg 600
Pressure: mmHg 10
